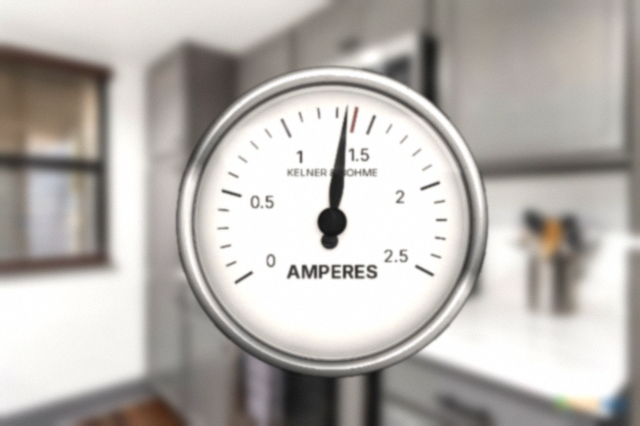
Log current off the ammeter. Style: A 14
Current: A 1.35
